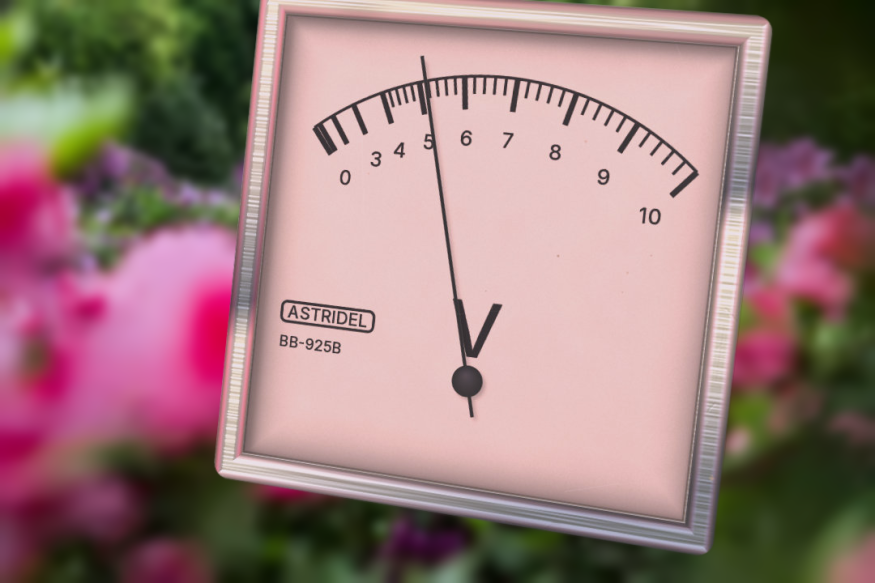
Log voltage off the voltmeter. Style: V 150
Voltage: V 5.2
